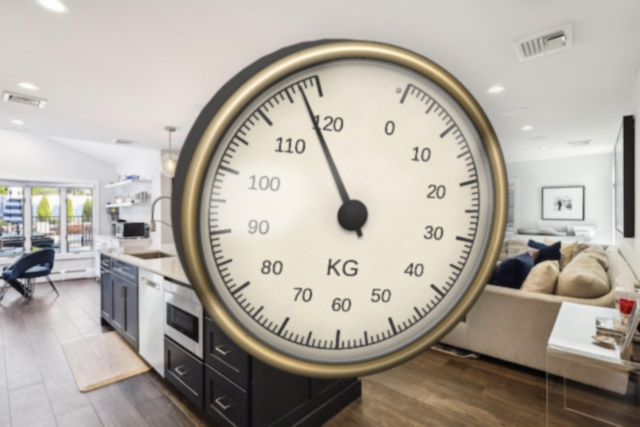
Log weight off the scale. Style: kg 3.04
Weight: kg 117
